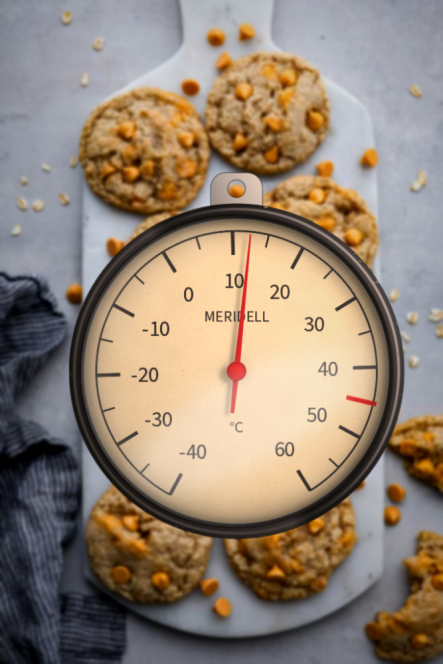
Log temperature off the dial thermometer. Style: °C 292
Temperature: °C 12.5
